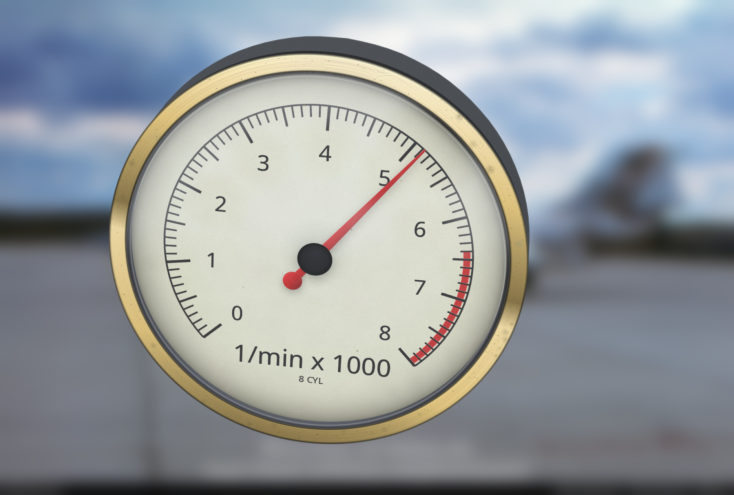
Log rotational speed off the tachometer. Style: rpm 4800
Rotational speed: rpm 5100
